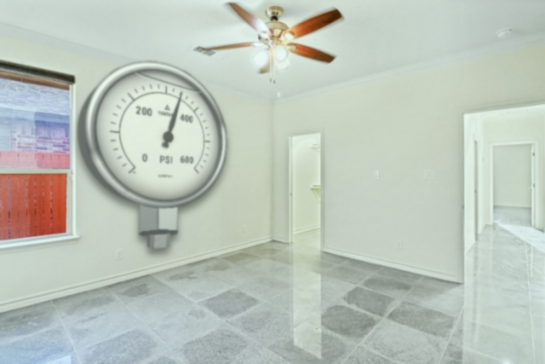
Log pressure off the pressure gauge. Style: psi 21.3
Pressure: psi 340
